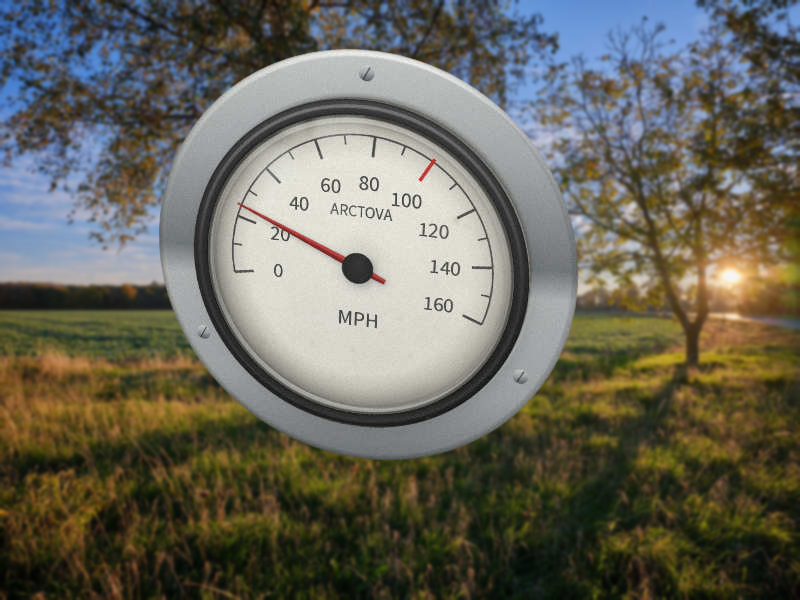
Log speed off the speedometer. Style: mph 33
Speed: mph 25
